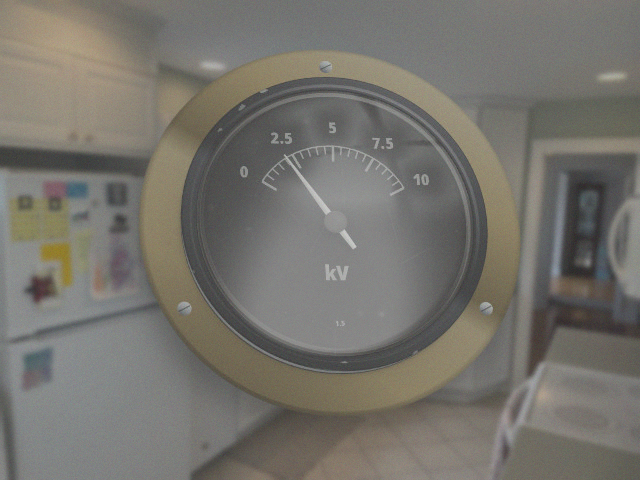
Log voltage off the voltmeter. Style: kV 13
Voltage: kV 2
